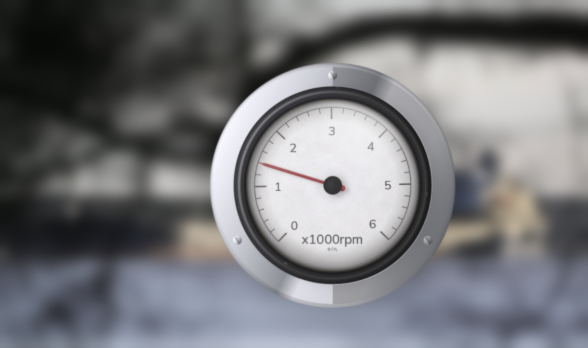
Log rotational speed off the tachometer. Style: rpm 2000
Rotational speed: rpm 1400
